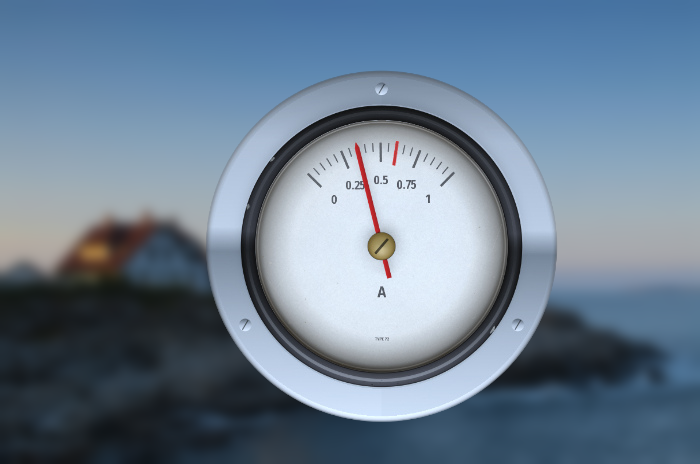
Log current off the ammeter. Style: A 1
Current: A 0.35
